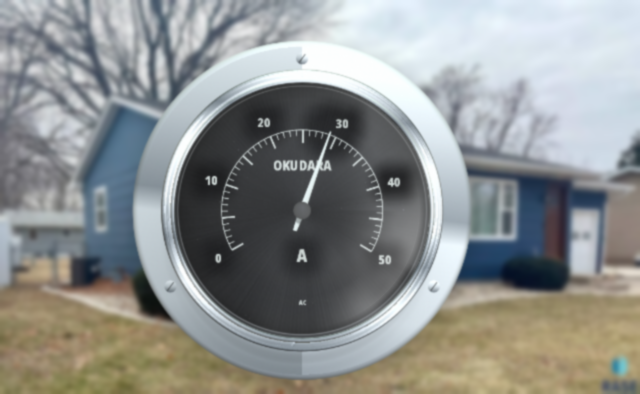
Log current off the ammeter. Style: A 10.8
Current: A 29
